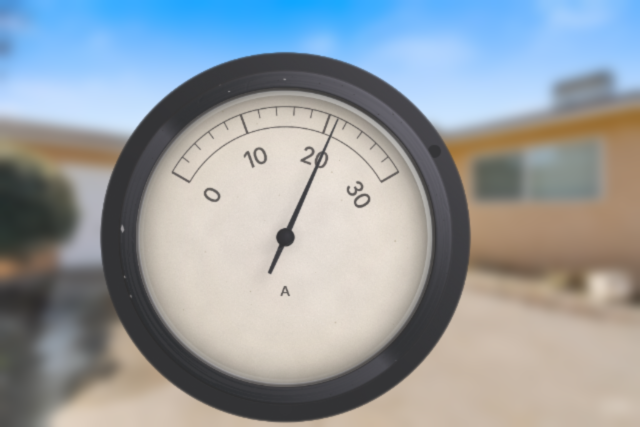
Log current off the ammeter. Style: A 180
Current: A 21
